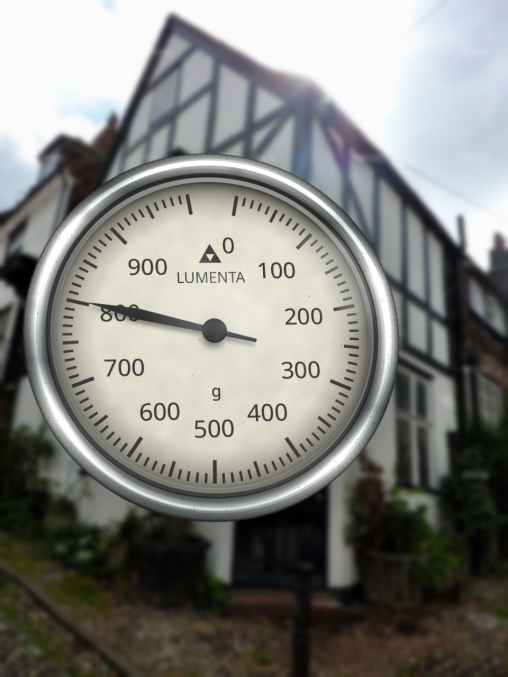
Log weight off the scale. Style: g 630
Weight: g 800
